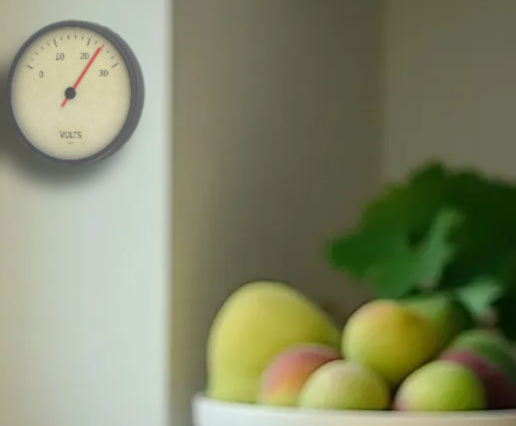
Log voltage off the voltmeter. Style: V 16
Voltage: V 24
